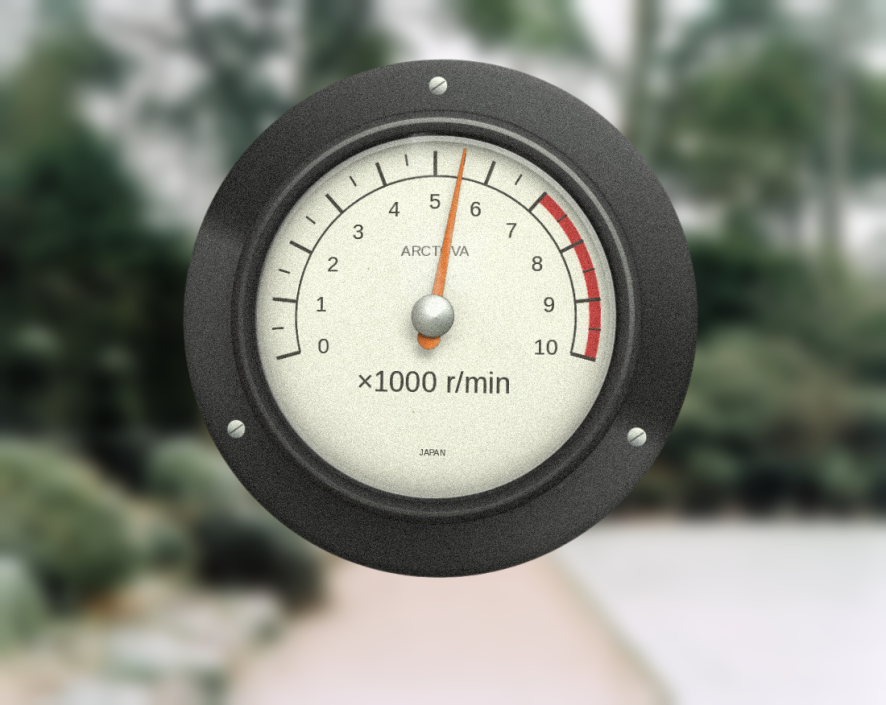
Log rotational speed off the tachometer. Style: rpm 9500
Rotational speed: rpm 5500
